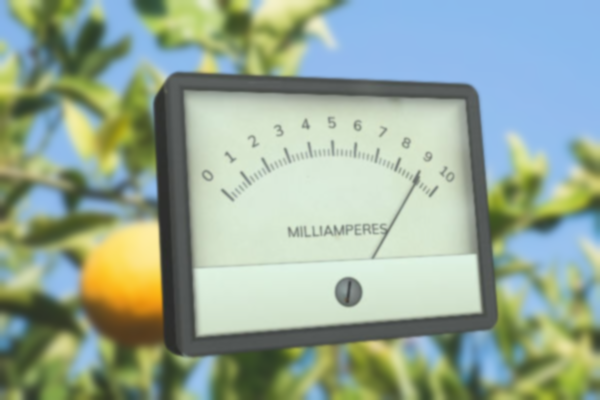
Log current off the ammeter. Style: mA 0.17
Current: mA 9
